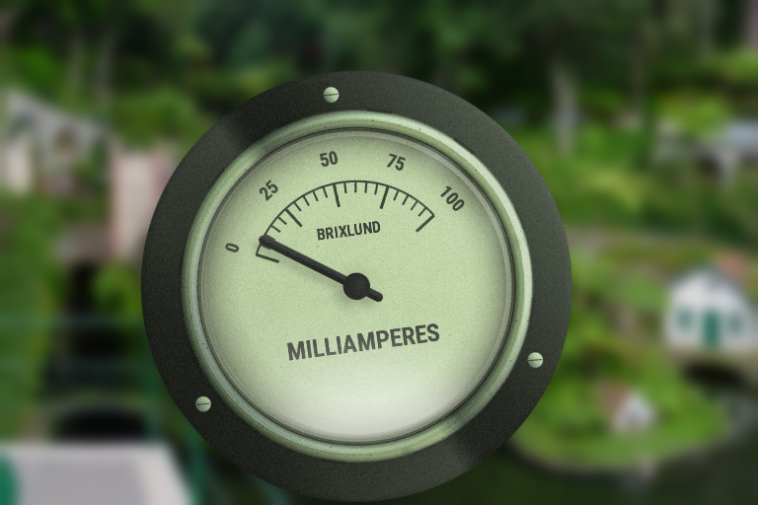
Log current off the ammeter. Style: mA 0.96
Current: mA 7.5
